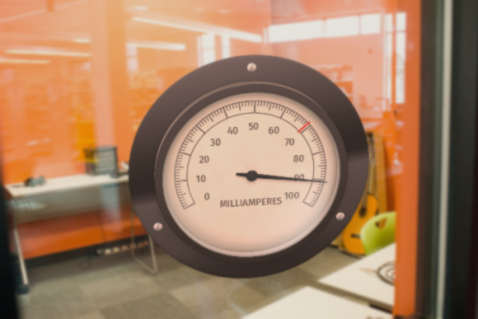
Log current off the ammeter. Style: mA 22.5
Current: mA 90
